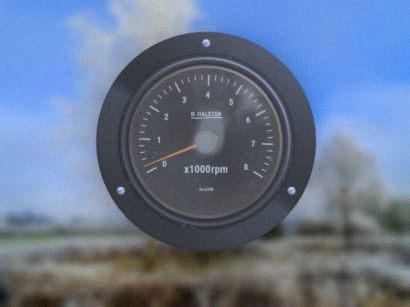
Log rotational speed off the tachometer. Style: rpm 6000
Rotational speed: rpm 200
